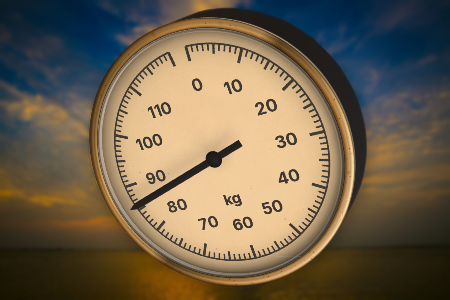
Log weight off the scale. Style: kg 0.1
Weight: kg 86
